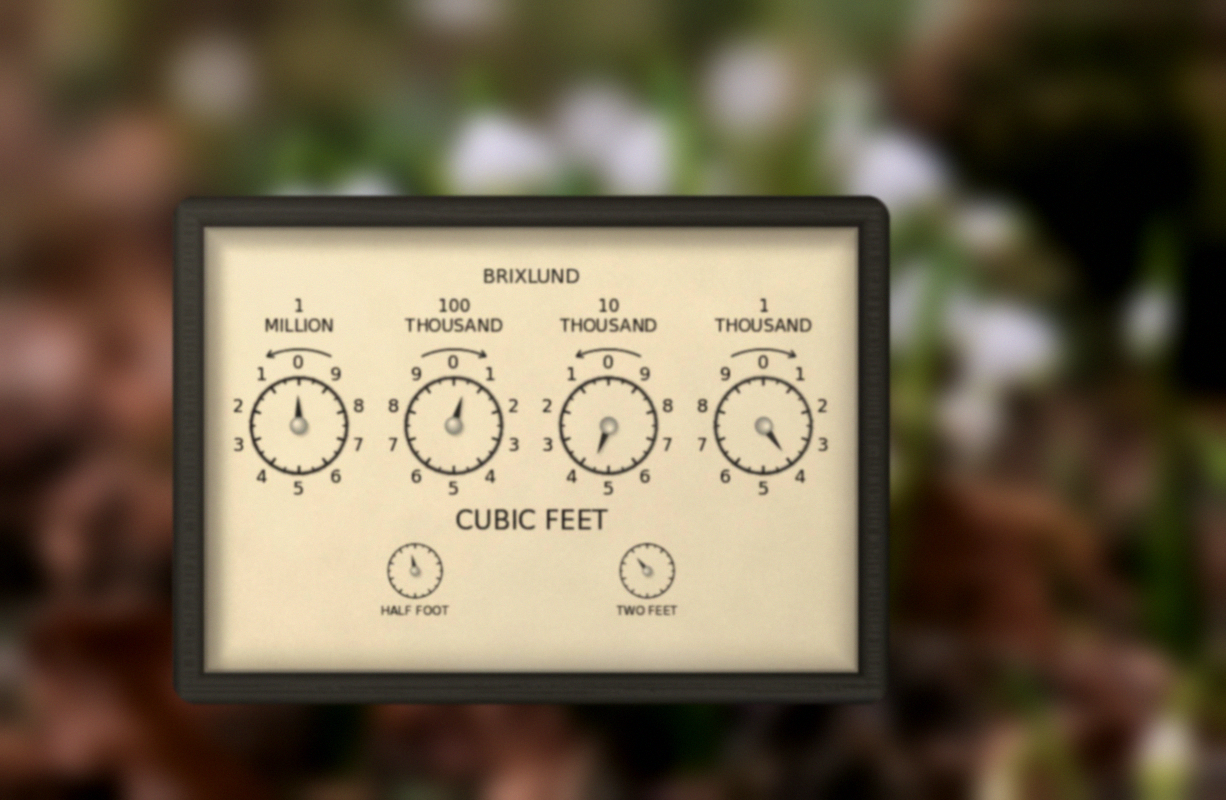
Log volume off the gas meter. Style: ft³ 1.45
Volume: ft³ 4400
